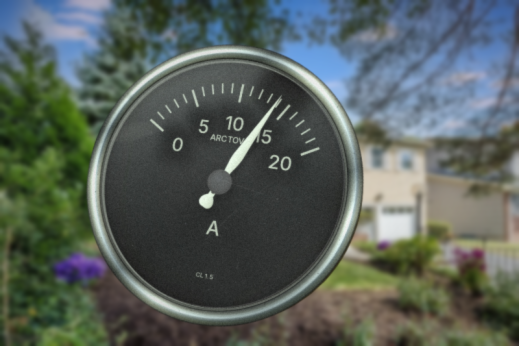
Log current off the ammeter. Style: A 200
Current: A 14
